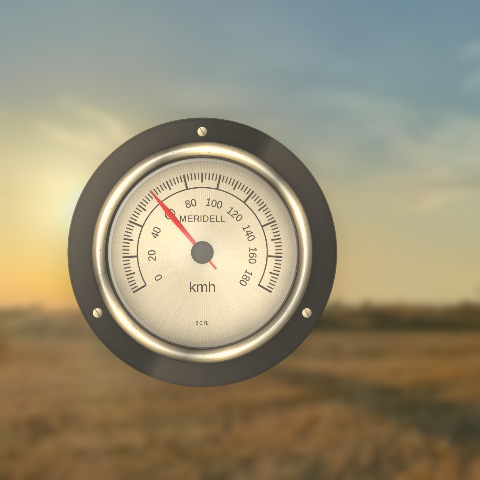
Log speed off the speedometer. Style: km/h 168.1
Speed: km/h 60
